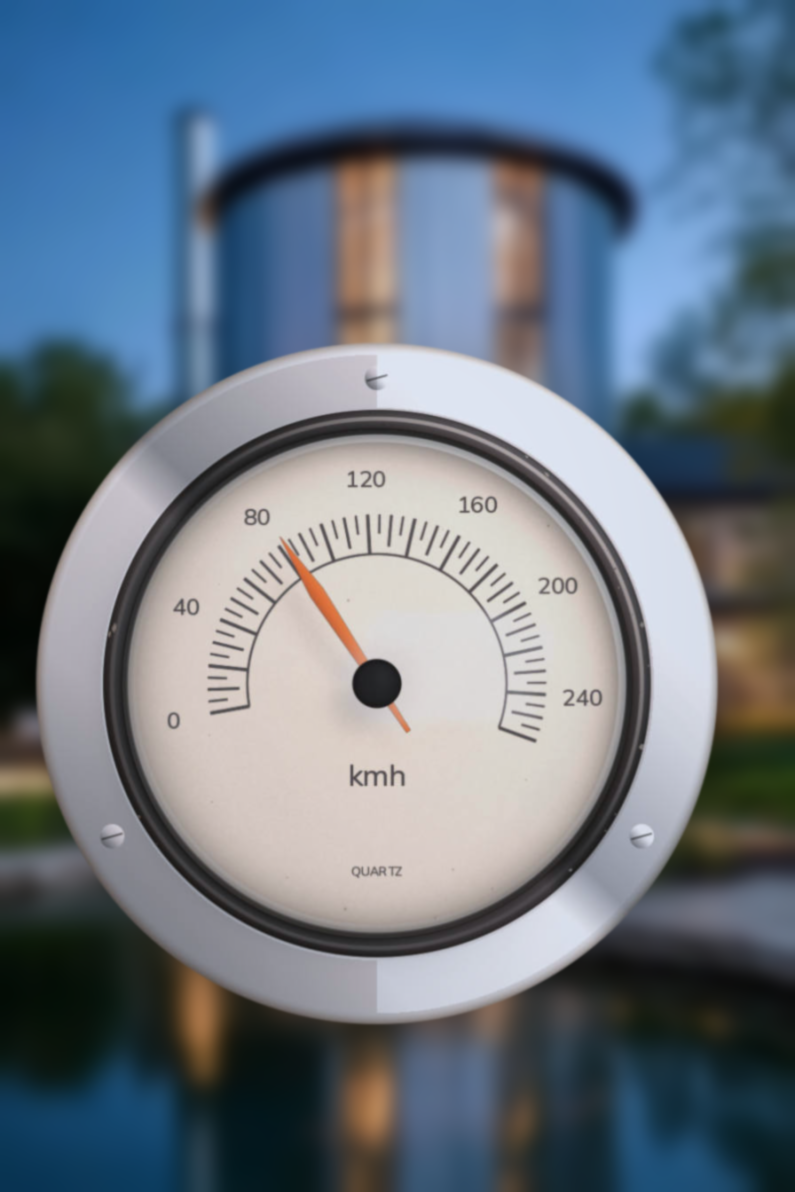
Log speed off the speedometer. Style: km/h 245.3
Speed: km/h 82.5
